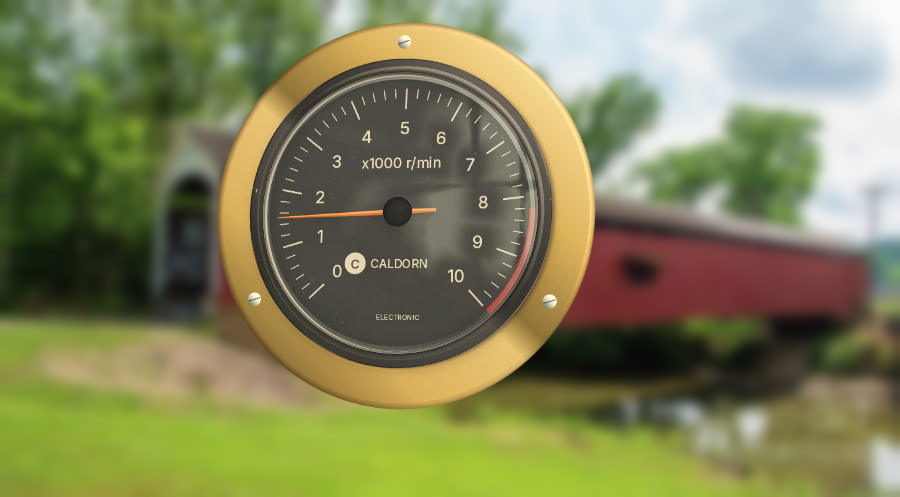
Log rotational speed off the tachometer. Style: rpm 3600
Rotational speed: rpm 1500
